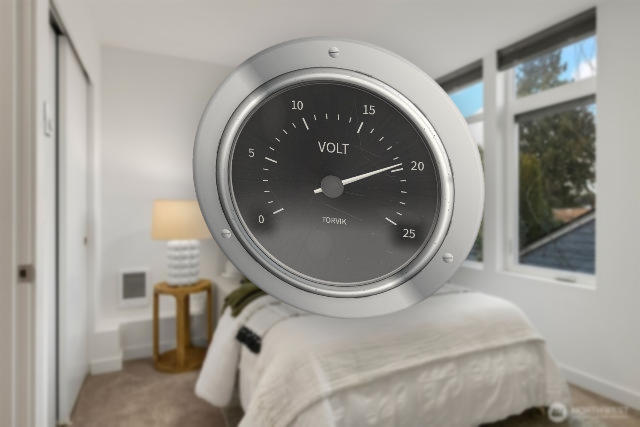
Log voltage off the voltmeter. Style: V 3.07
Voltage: V 19.5
